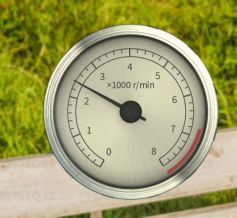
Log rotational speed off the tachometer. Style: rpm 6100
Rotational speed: rpm 2400
